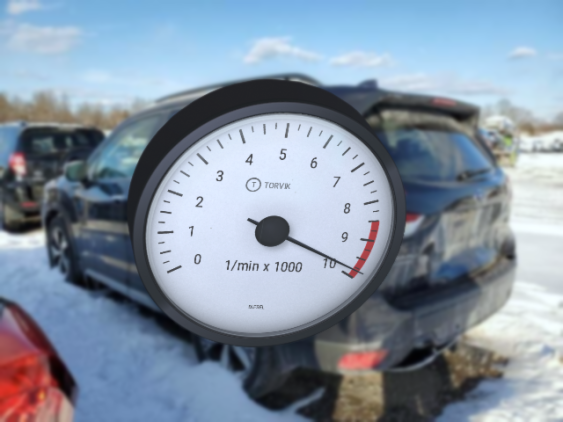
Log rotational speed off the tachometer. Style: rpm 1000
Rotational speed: rpm 9750
